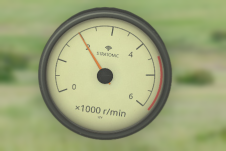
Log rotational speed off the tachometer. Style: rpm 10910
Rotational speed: rpm 2000
